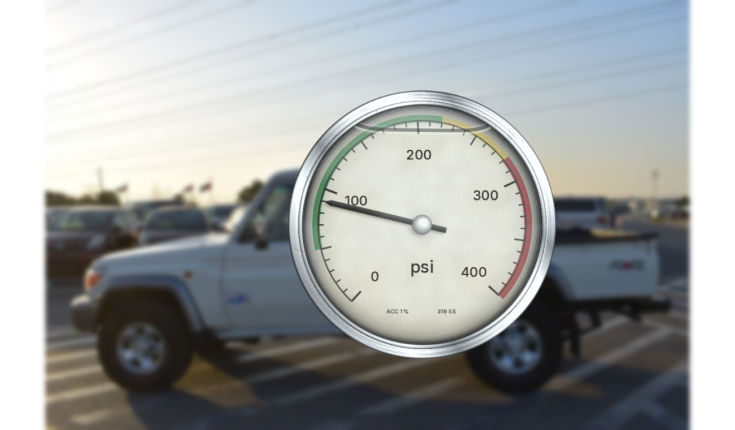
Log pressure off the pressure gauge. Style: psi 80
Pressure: psi 90
